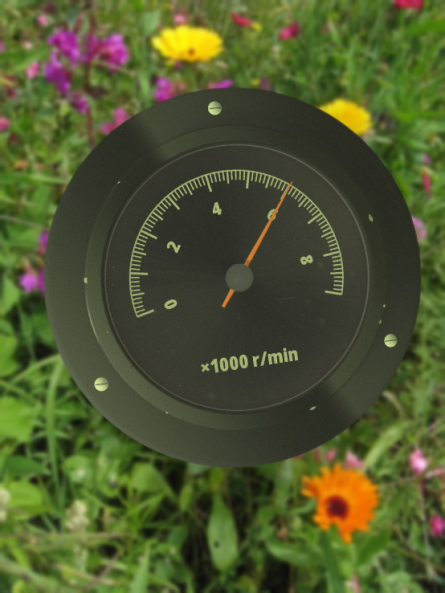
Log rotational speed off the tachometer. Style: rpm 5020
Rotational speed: rpm 6000
